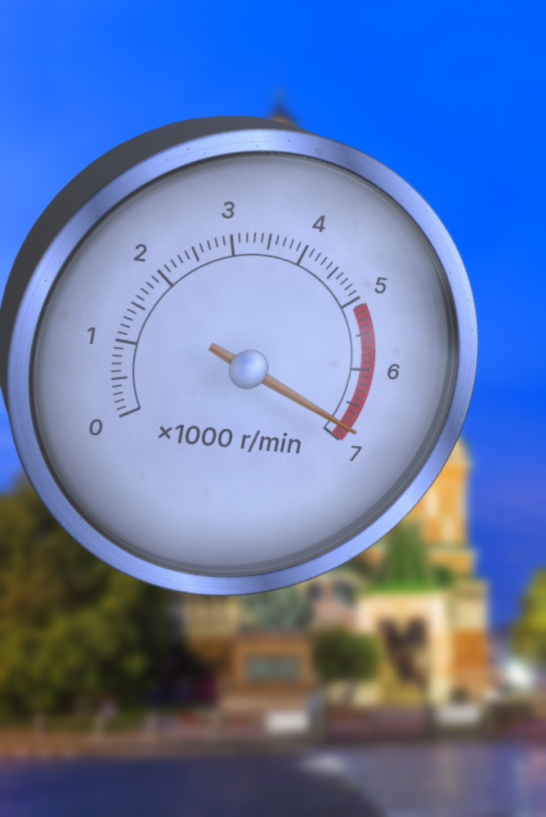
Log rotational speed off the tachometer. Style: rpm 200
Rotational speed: rpm 6800
